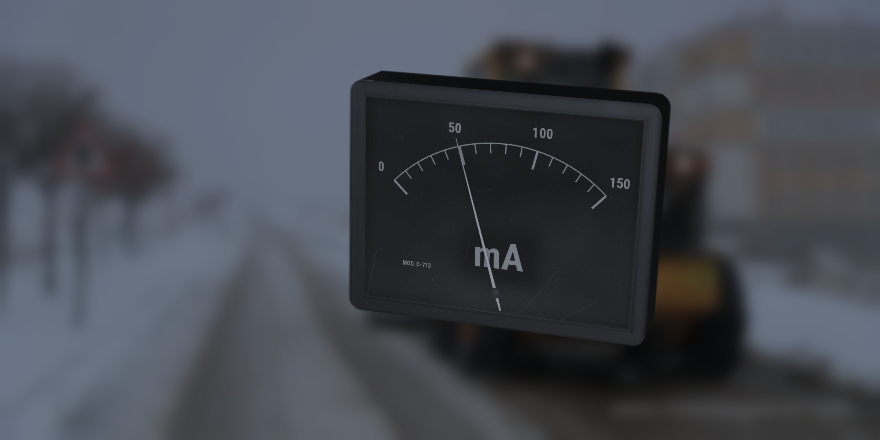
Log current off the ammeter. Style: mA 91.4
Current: mA 50
